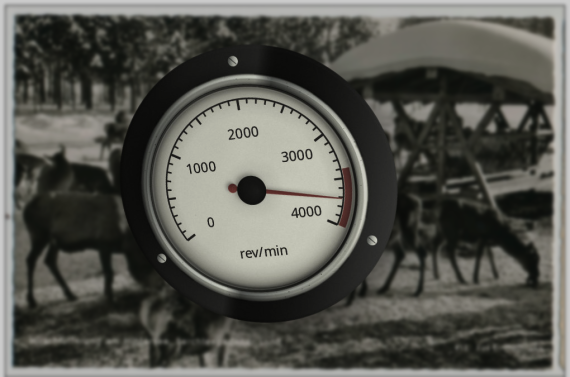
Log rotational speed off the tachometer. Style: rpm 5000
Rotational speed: rpm 3700
